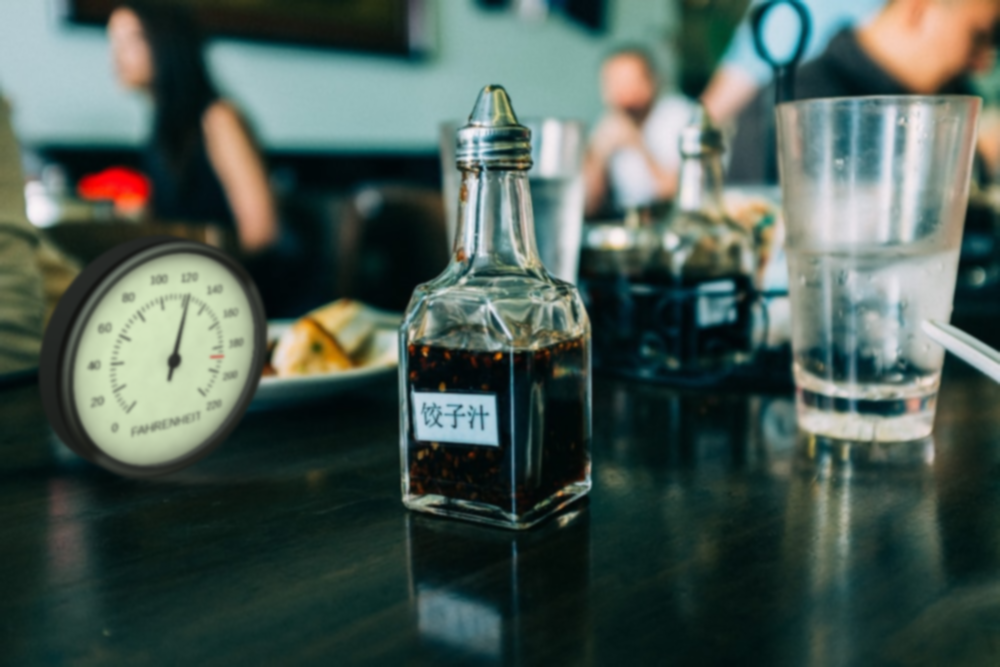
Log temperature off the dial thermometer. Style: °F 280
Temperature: °F 120
